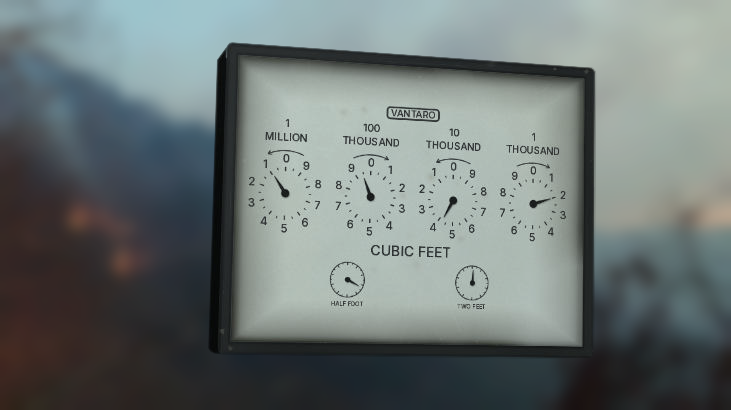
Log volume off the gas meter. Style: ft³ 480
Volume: ft³ 94200
